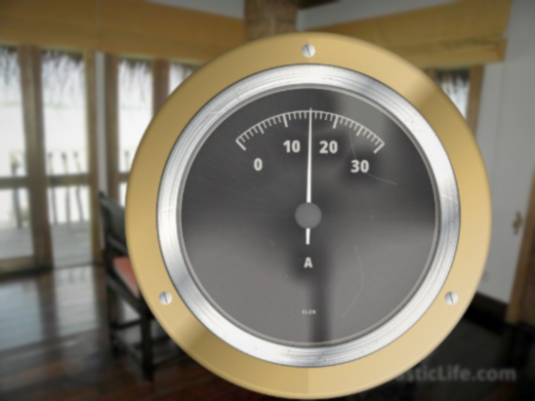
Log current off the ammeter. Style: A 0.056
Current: A 15
